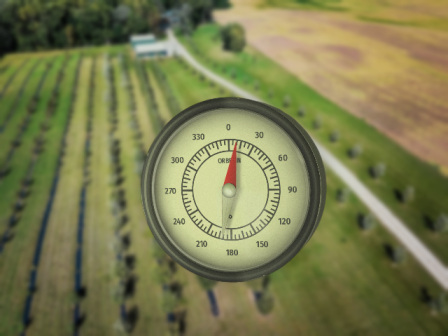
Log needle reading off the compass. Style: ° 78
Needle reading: ° 10
